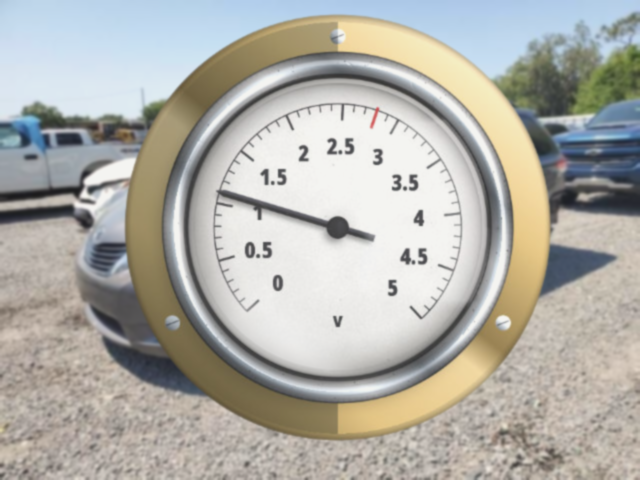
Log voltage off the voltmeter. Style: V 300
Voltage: V 1.1
